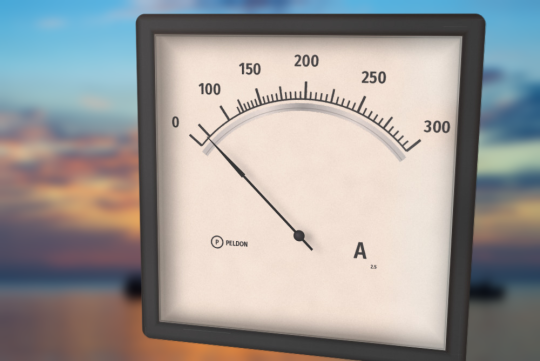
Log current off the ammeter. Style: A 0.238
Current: A 50
